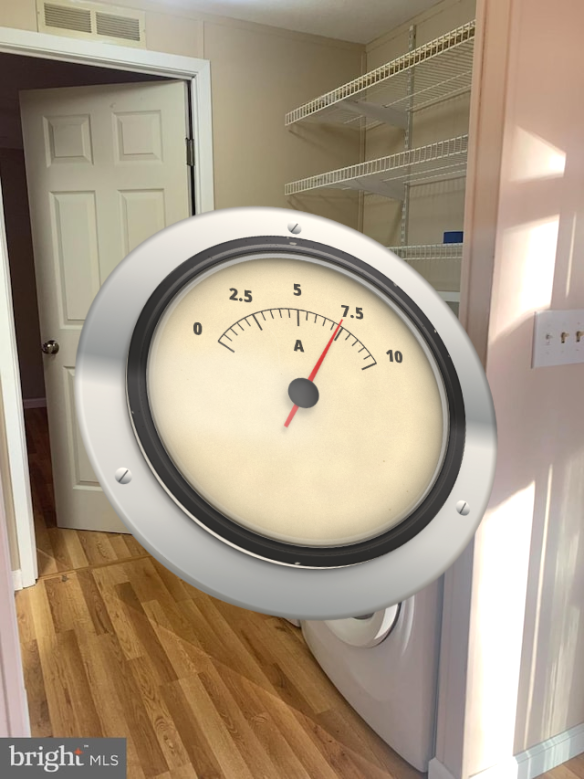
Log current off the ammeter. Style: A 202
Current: A 7.25
